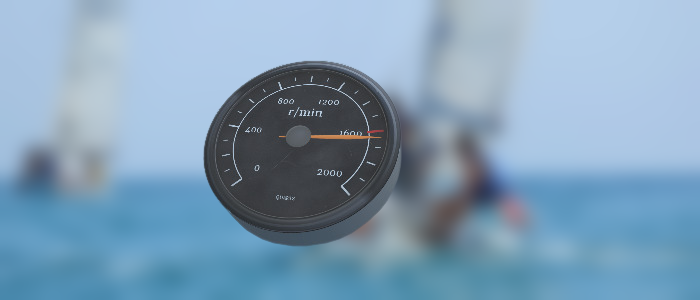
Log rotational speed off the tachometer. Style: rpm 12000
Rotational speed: rpm 1650
